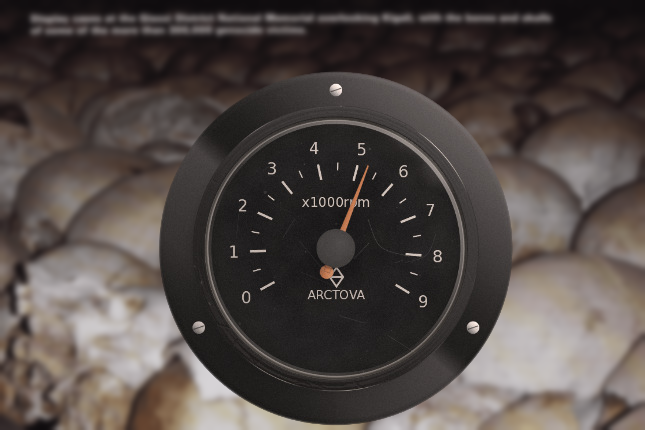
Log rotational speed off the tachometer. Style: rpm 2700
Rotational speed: rpm 5250
